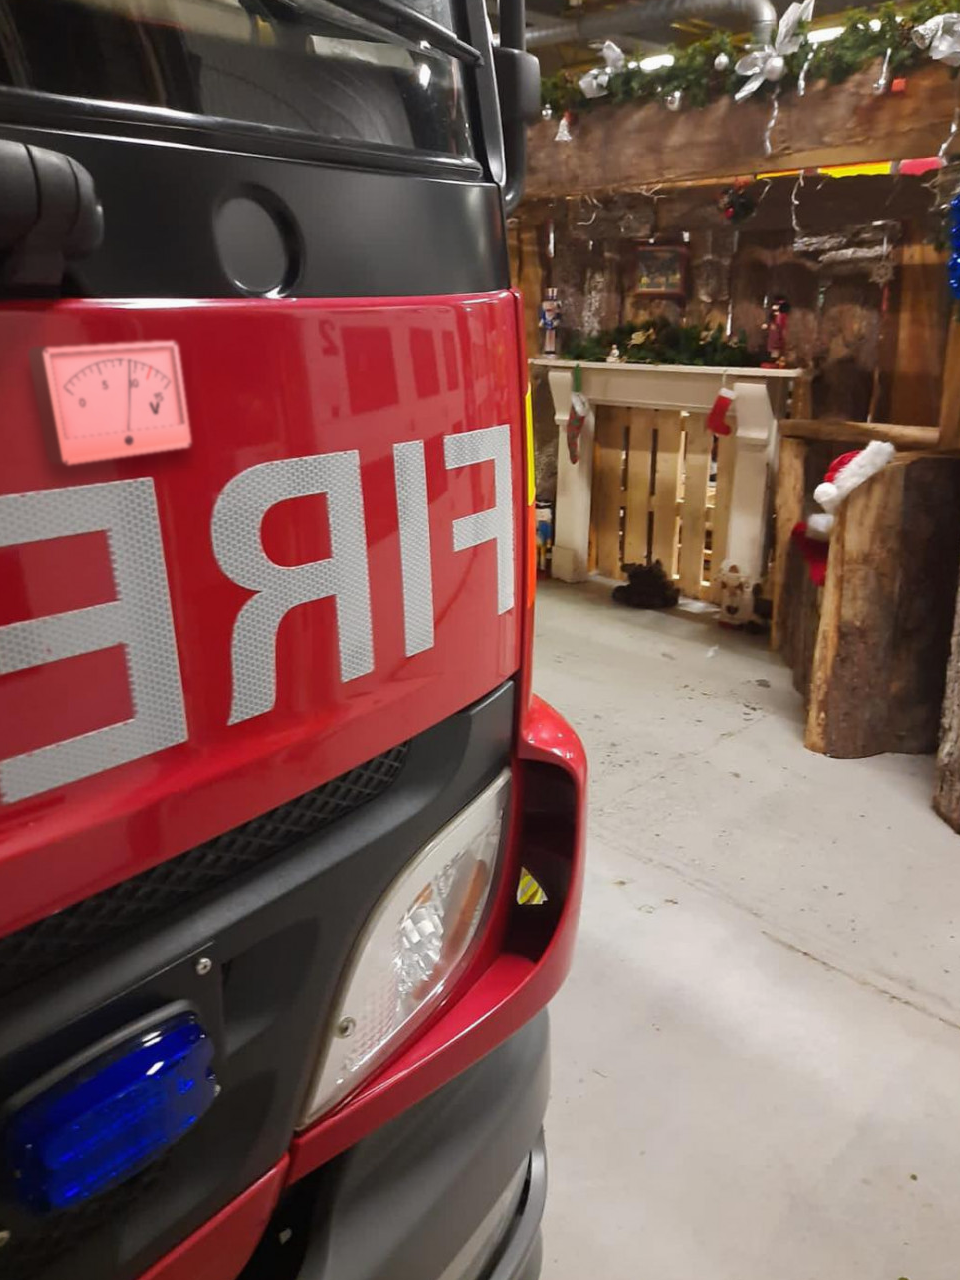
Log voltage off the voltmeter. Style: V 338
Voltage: V 9
